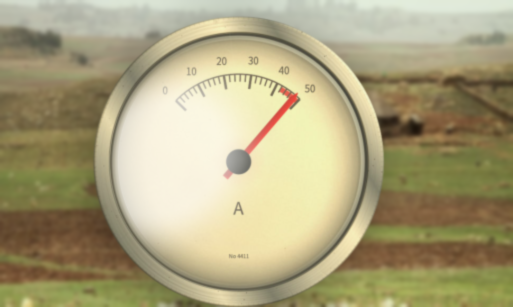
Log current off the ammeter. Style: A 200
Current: A 48
